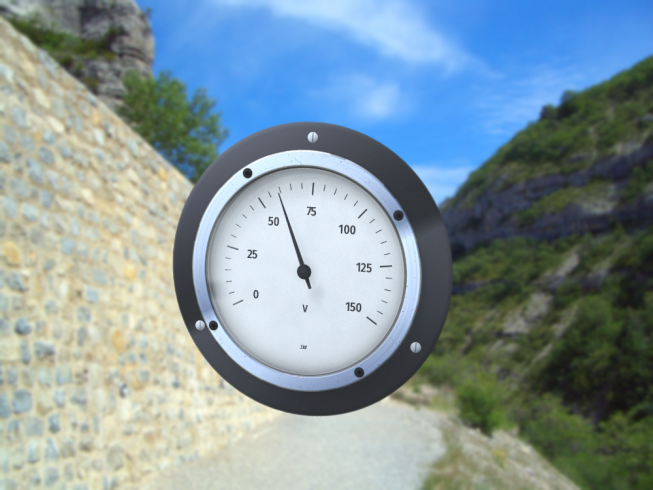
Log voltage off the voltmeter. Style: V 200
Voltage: V 60
